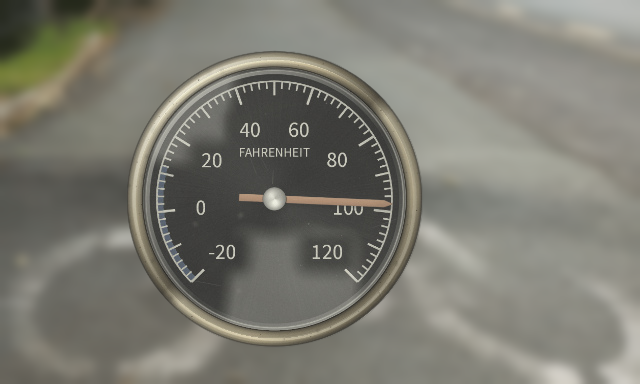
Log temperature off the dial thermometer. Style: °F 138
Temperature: °F 98
